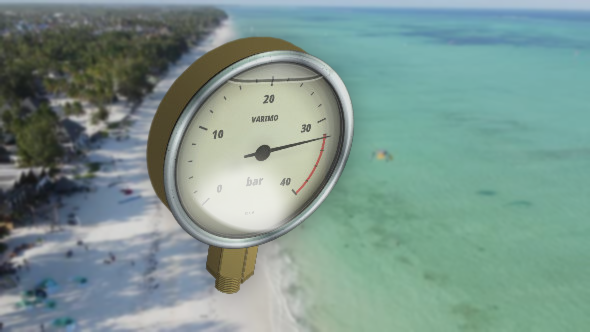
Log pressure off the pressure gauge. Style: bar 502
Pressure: bar 32
